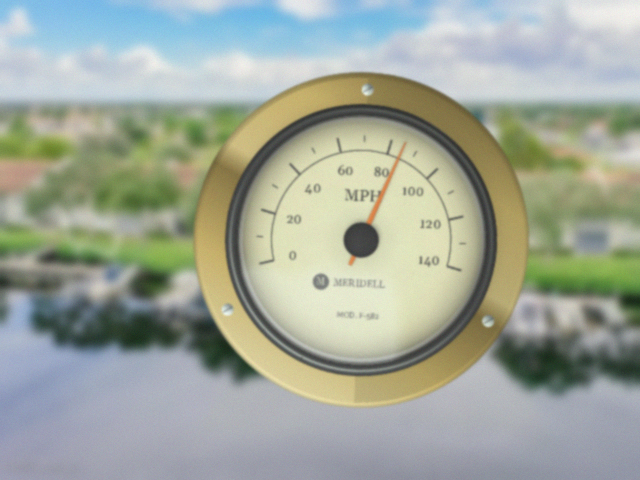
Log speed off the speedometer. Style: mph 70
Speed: mph 85
